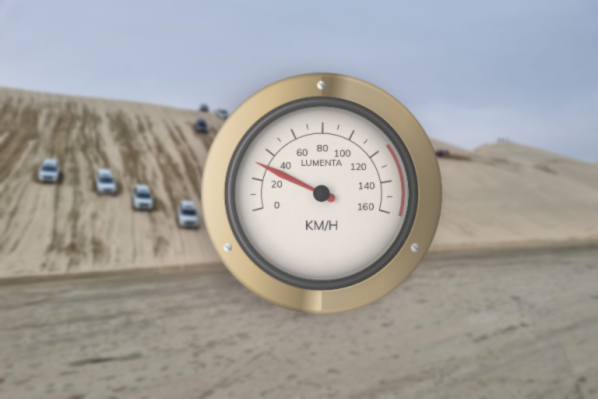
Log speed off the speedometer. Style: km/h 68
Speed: km/h 30
